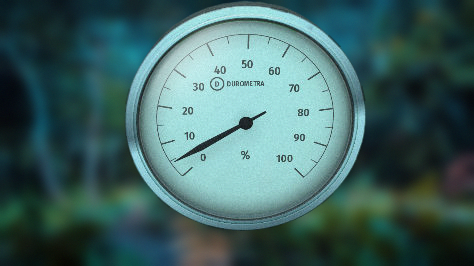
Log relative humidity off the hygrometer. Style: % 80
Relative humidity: % 5
